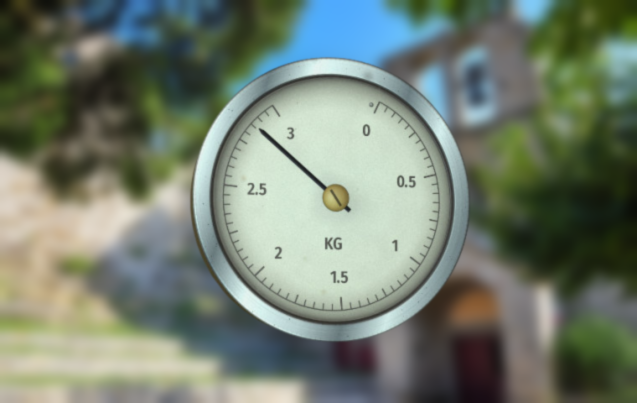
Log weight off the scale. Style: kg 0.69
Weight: kg 2.85
